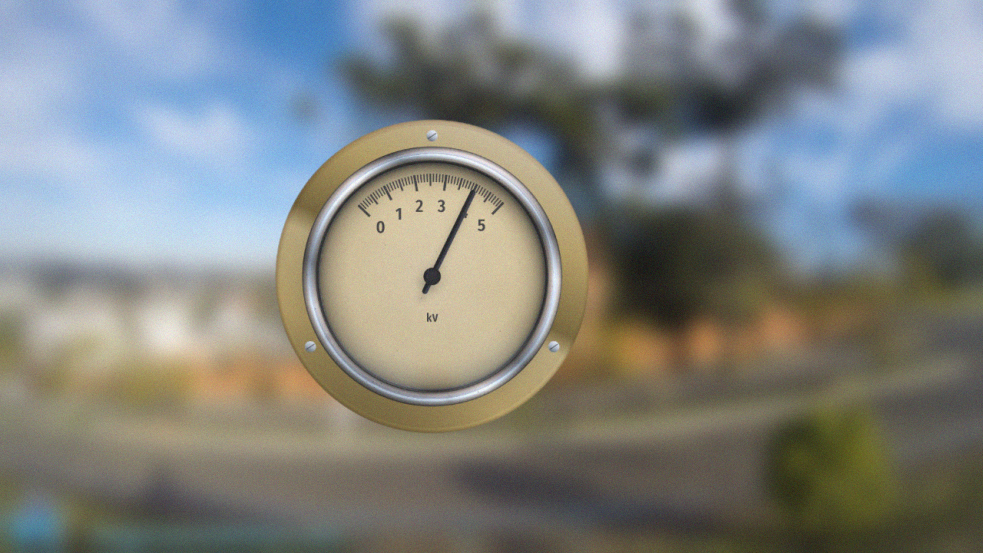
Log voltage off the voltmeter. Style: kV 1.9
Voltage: kV 4
